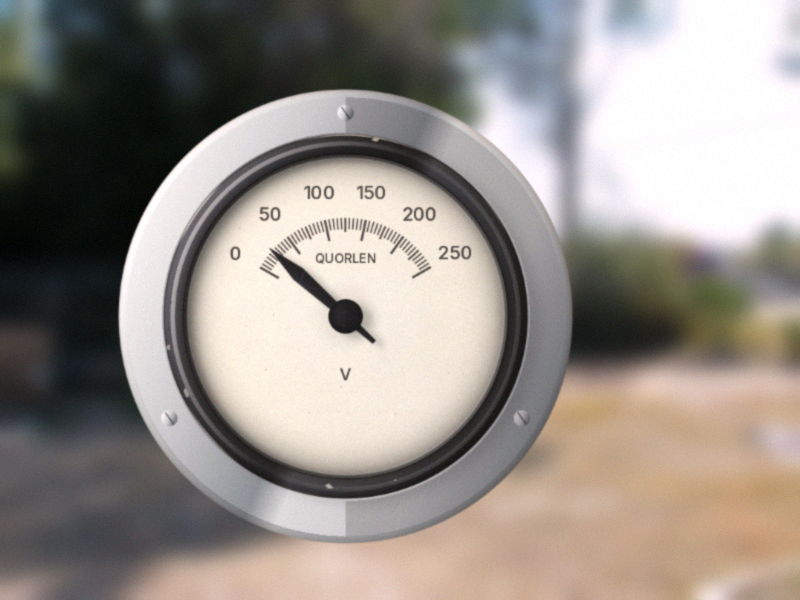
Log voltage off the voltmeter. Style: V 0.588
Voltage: V 25
